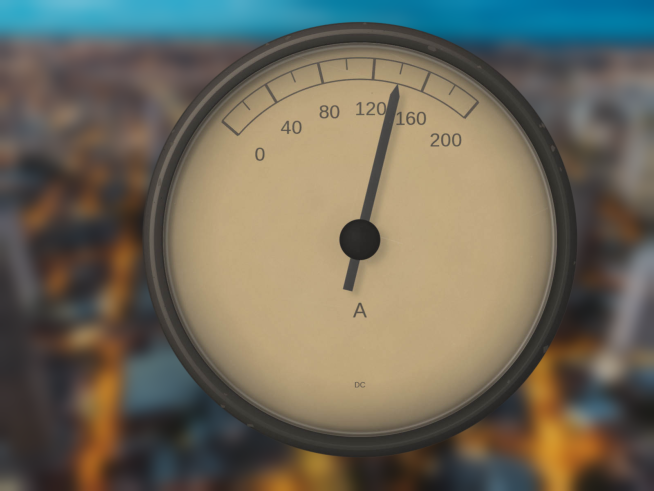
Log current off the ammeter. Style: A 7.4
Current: A 140
